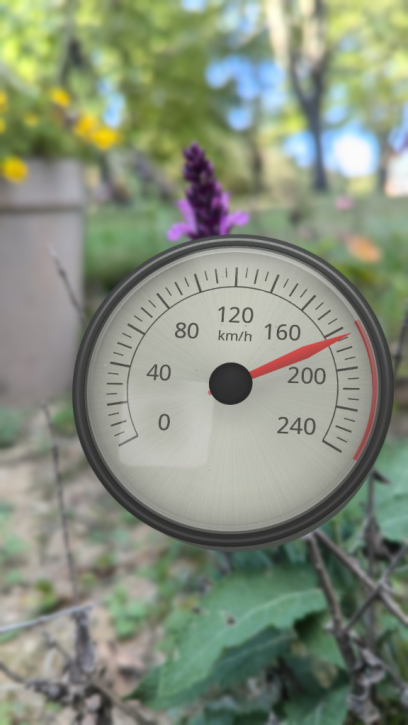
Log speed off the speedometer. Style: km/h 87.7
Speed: km/h 185
